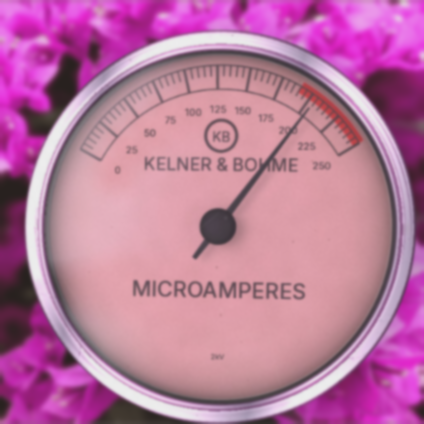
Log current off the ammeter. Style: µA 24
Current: µA 205
